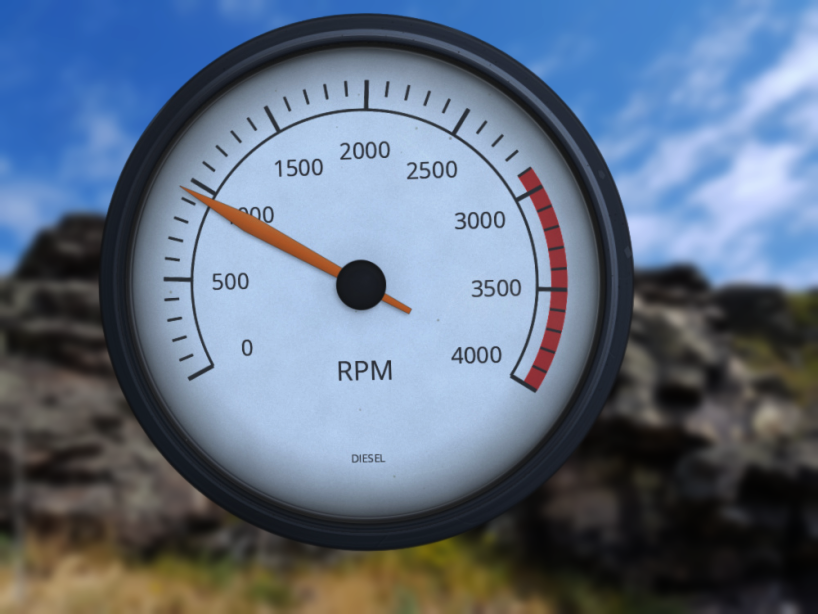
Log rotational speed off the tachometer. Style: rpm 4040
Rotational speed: rpm 950
